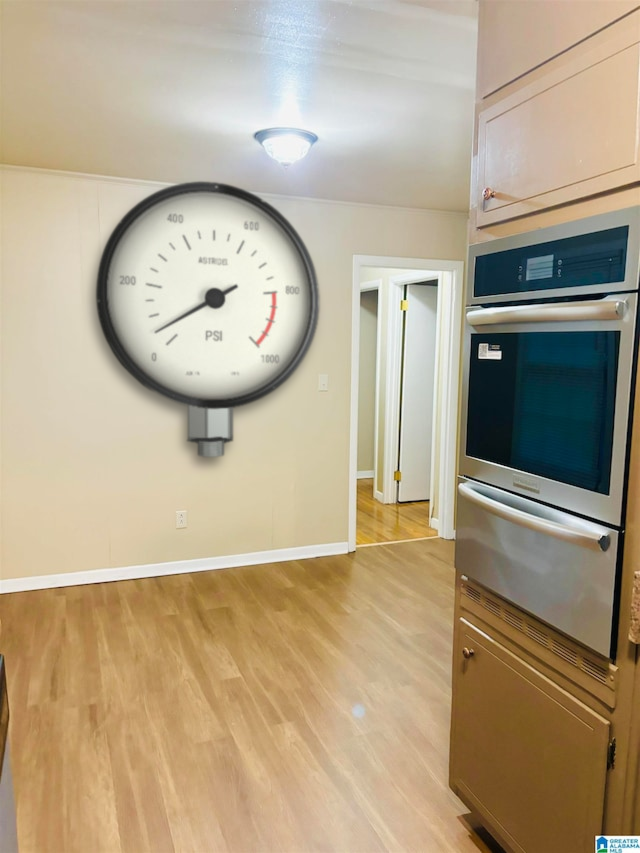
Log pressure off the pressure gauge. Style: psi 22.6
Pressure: psi 50
